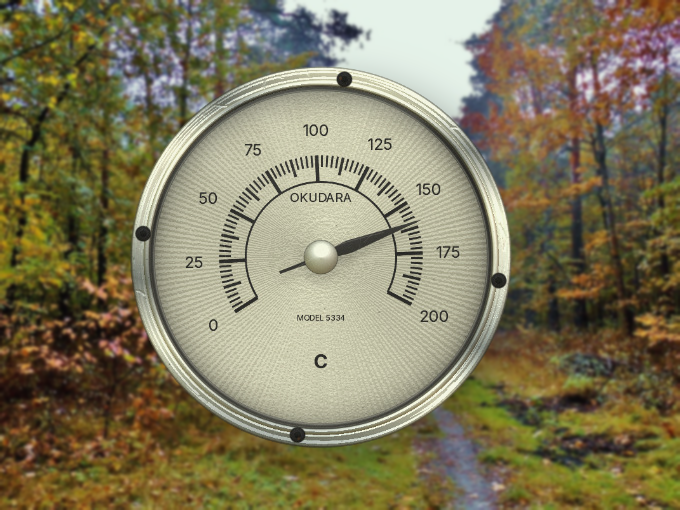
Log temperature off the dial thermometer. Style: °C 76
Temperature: °C 160
